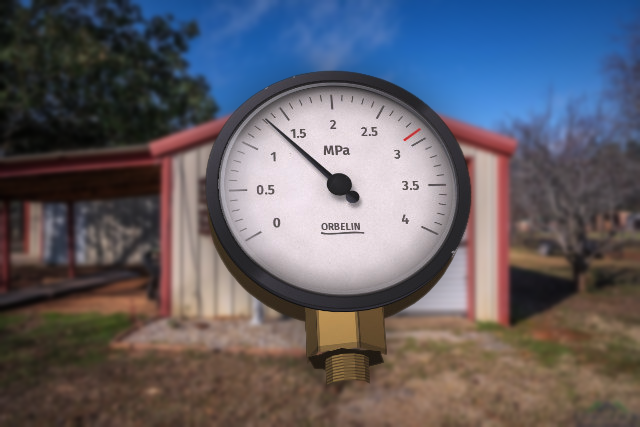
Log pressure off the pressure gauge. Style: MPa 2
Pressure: MPa 1.3
